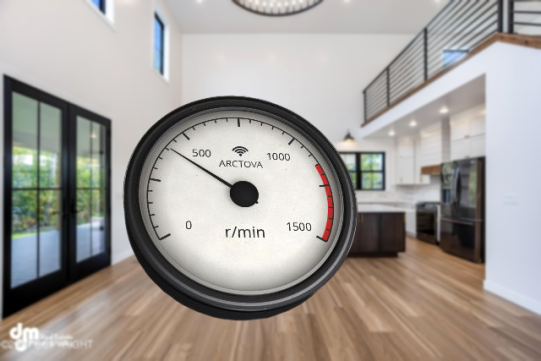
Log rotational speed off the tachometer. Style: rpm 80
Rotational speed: rpm 400
